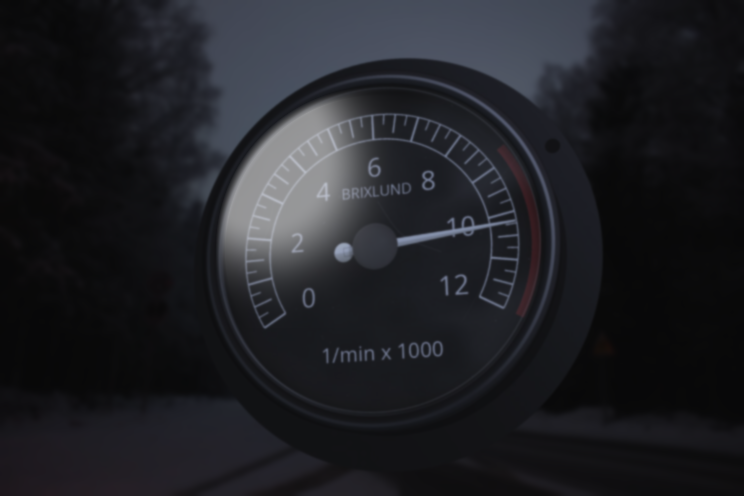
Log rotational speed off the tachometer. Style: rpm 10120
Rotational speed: rpm 10250
